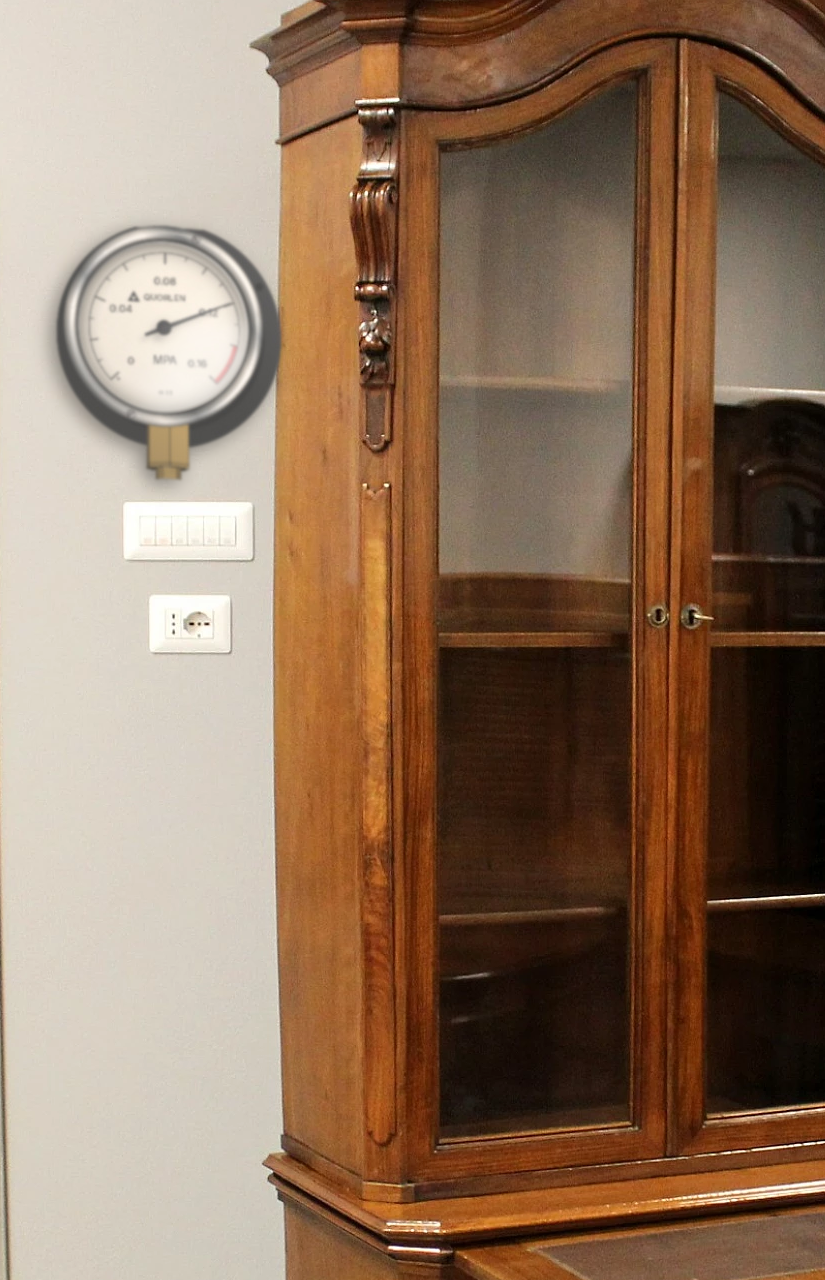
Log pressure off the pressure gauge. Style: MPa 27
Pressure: MPa 0.12
